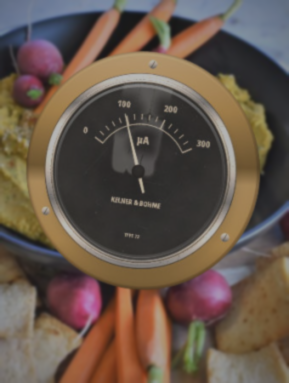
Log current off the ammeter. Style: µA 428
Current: µA 100
